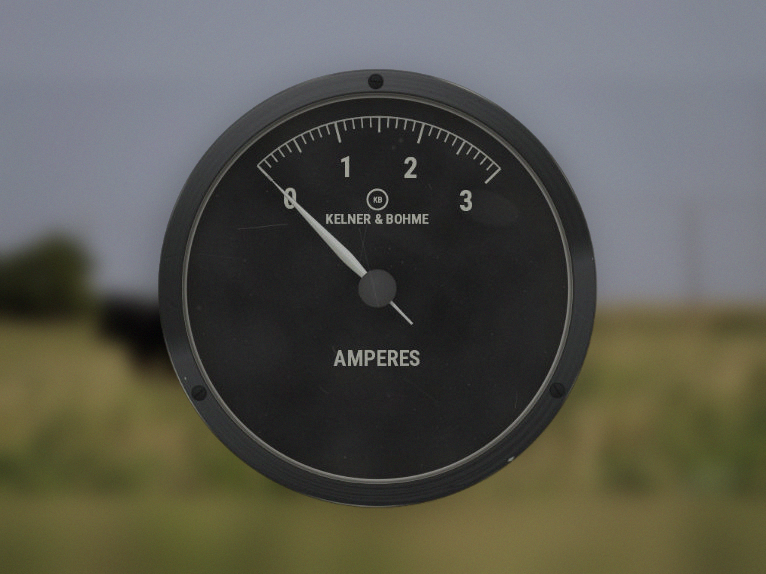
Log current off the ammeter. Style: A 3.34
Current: A 0
